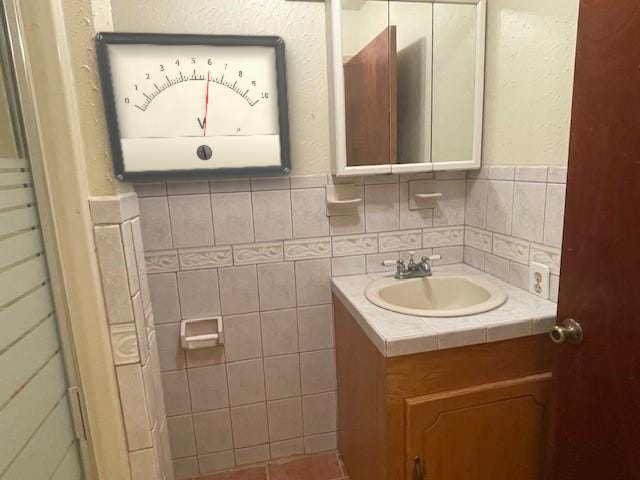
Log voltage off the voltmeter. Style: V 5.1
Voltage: V 6
